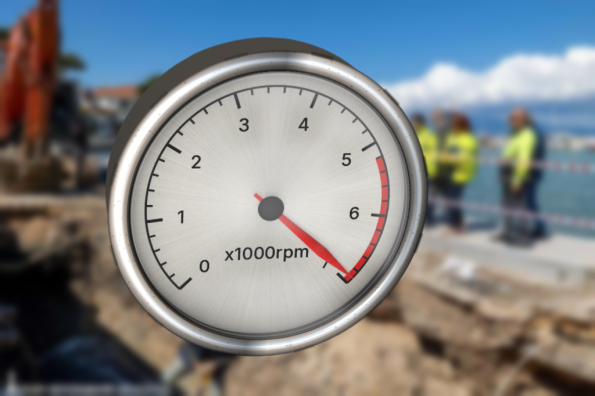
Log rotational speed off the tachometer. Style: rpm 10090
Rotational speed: rpm 6900
